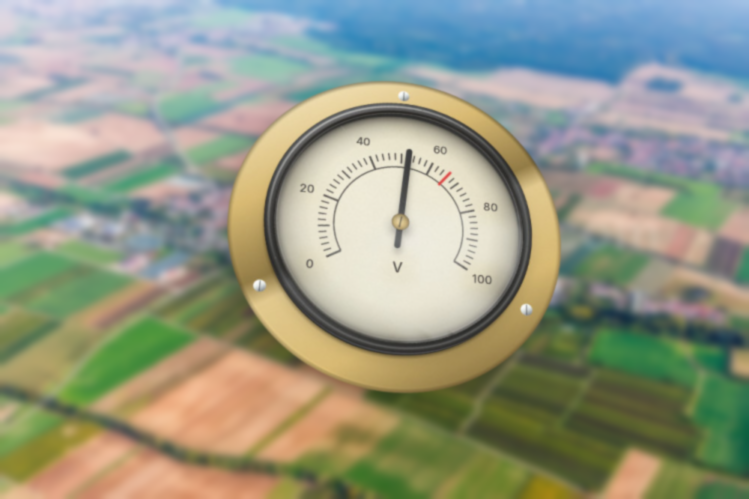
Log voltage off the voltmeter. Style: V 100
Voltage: V 52
